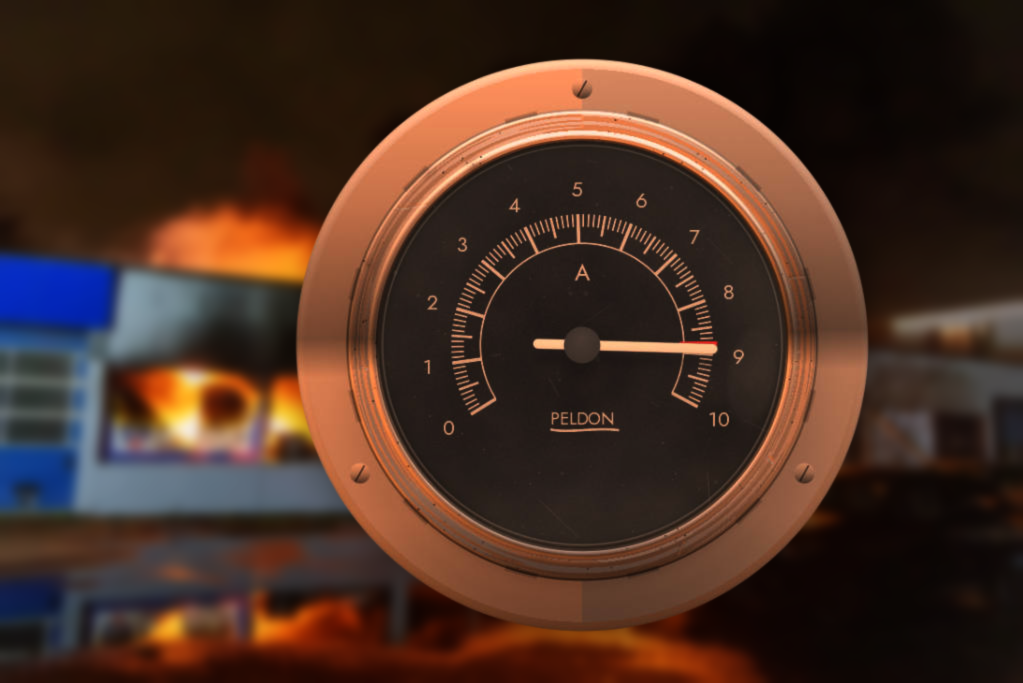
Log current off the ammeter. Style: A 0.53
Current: A 8.9
